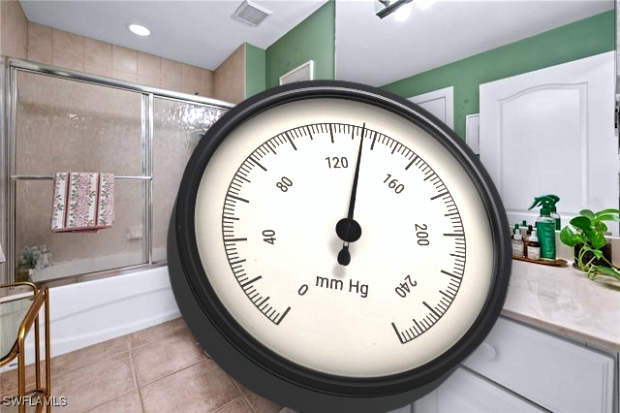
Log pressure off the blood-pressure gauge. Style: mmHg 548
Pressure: mmHg 134
